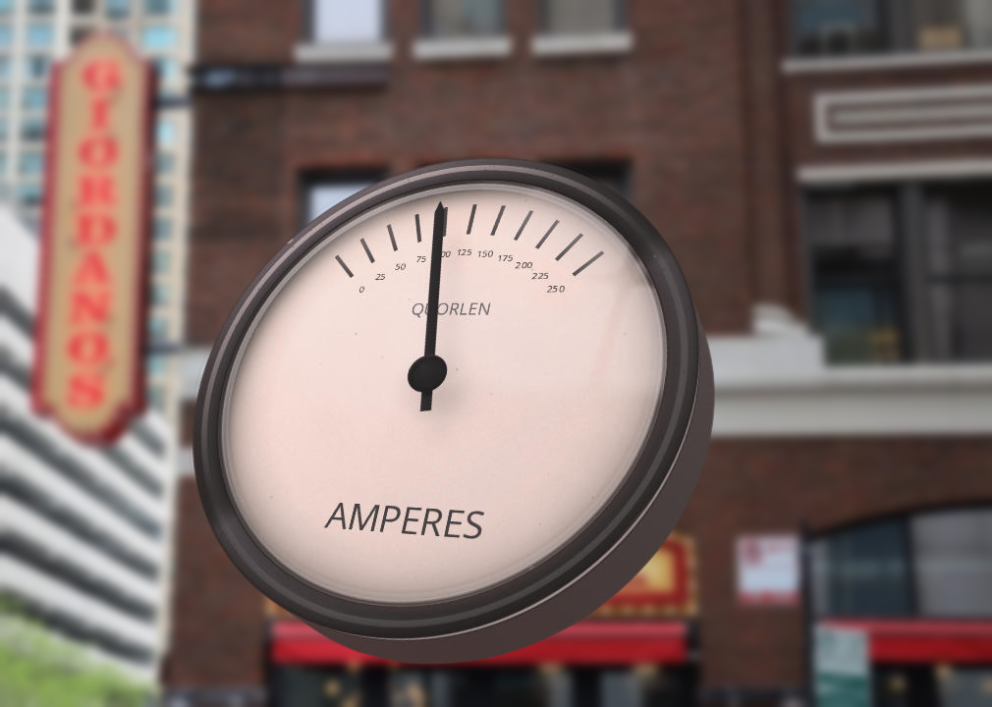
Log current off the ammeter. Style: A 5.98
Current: A 100
